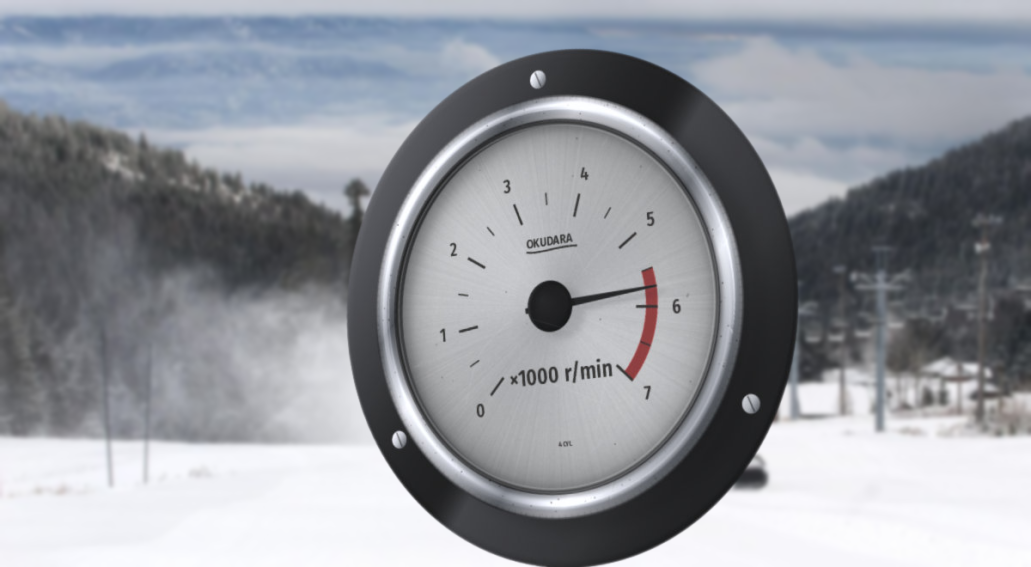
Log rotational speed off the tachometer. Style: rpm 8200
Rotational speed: rpm 5750
